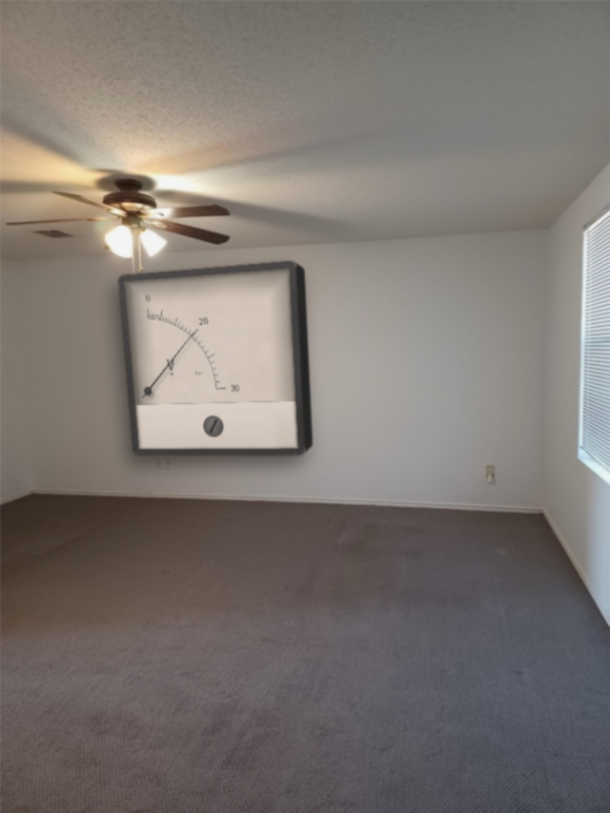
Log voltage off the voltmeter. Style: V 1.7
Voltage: V 20
